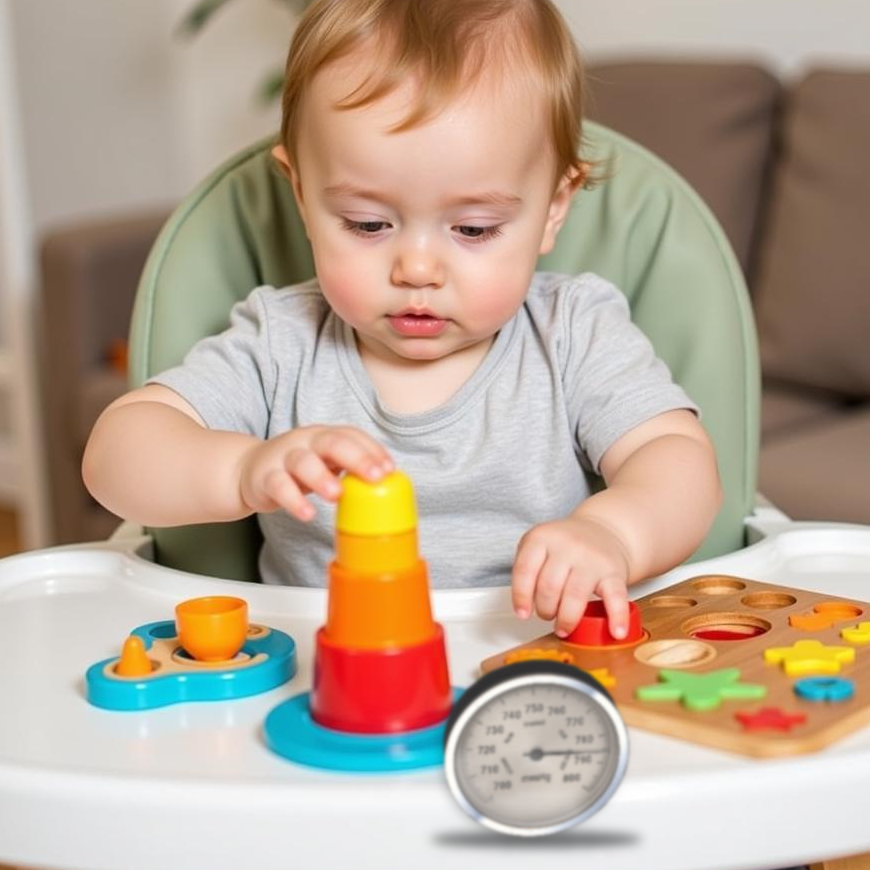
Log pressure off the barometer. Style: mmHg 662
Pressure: mmHg 785
